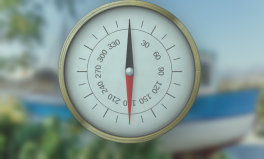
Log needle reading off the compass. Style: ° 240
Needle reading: ° 180
